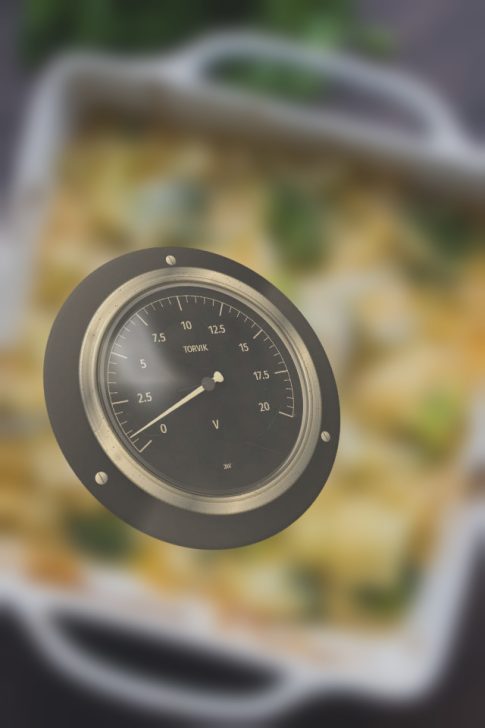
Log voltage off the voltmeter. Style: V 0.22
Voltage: V 0.75
